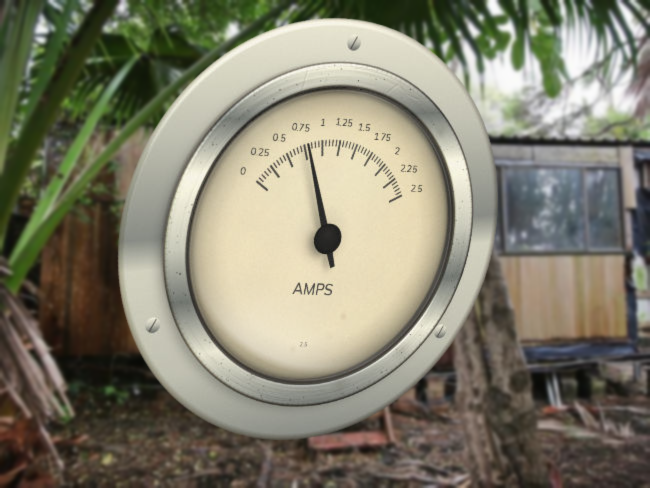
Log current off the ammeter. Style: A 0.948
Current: A 0.75
